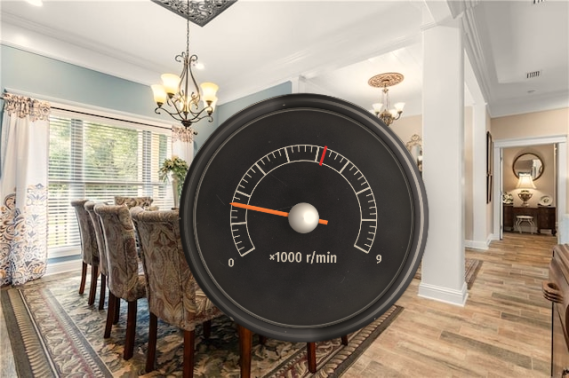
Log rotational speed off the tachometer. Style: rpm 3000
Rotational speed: rpm 1600
